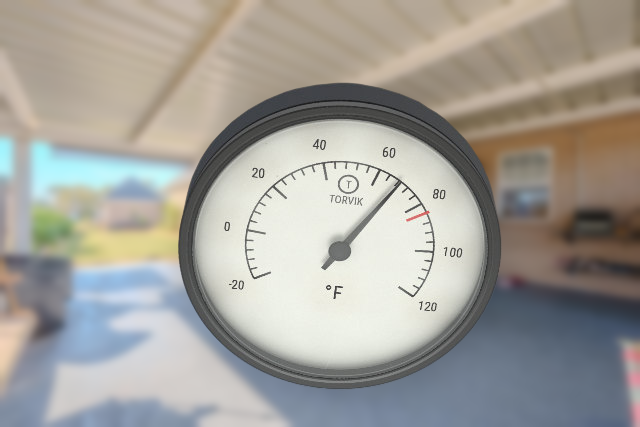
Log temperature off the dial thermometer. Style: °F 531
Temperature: °F 68
